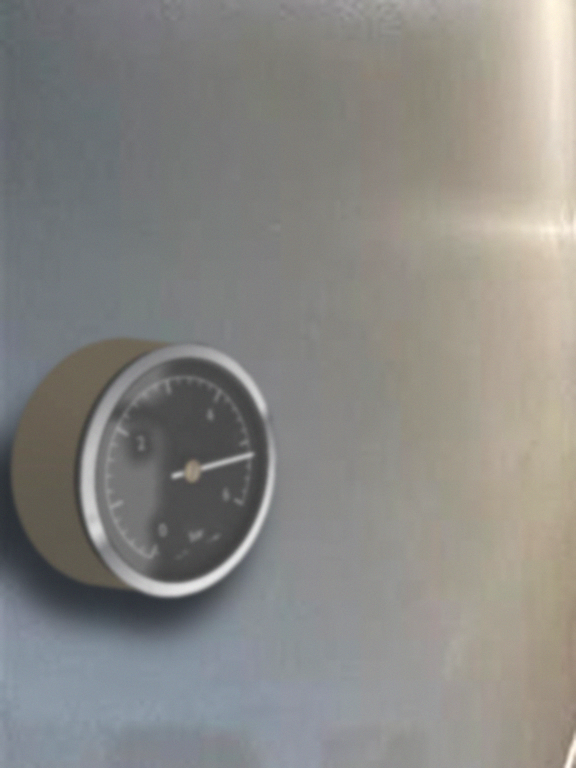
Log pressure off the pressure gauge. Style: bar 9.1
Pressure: bar 5.2
